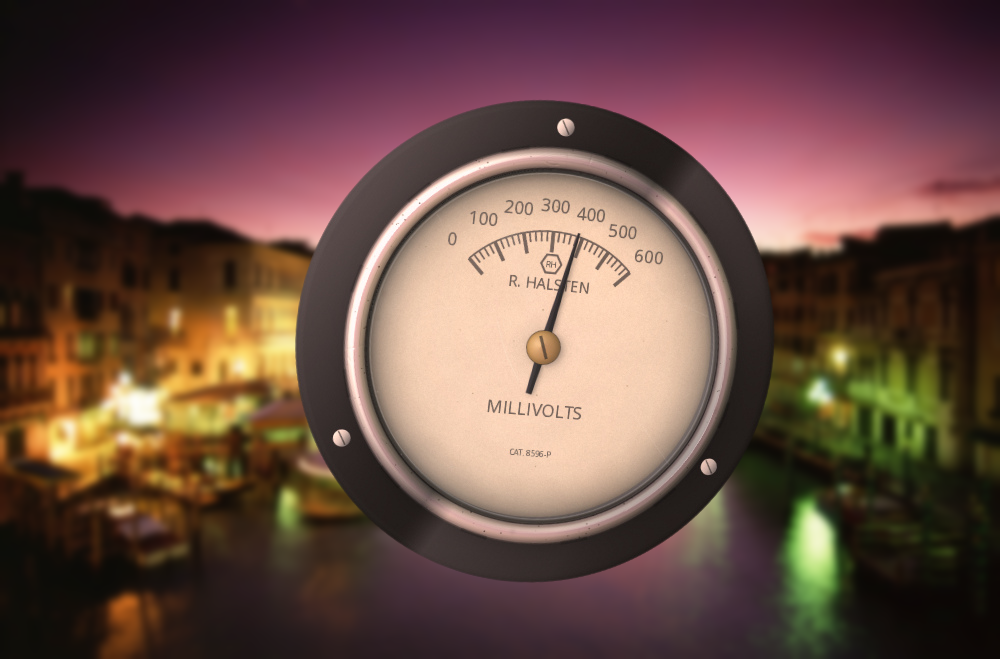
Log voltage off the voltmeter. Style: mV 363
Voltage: mV 380
